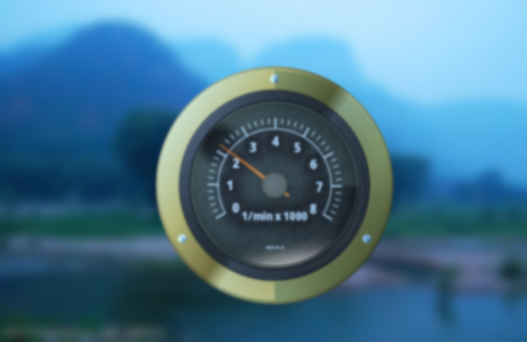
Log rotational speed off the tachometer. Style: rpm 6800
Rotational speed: rpm 2200
